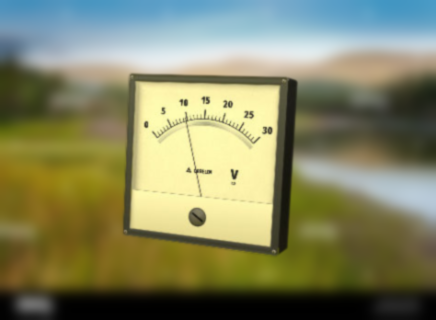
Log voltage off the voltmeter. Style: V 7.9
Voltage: V 10
